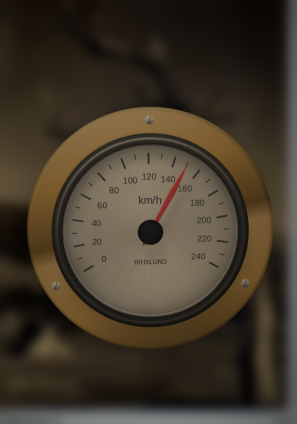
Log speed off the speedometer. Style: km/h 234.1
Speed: km/h 150
